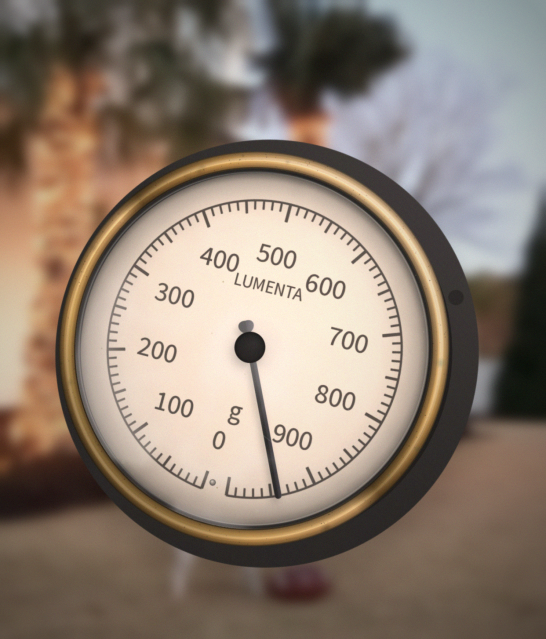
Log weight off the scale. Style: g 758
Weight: g 940
